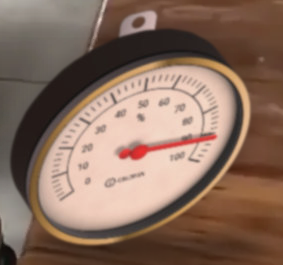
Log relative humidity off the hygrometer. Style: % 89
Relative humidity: % 90
